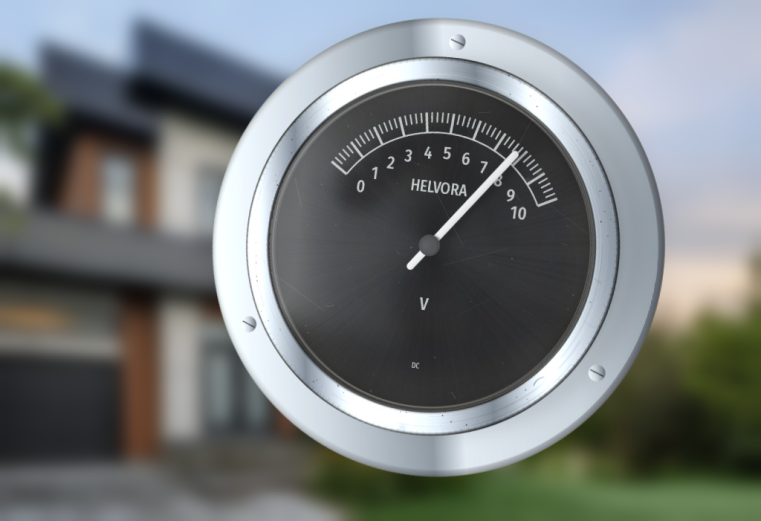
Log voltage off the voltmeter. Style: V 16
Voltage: V 7.8
